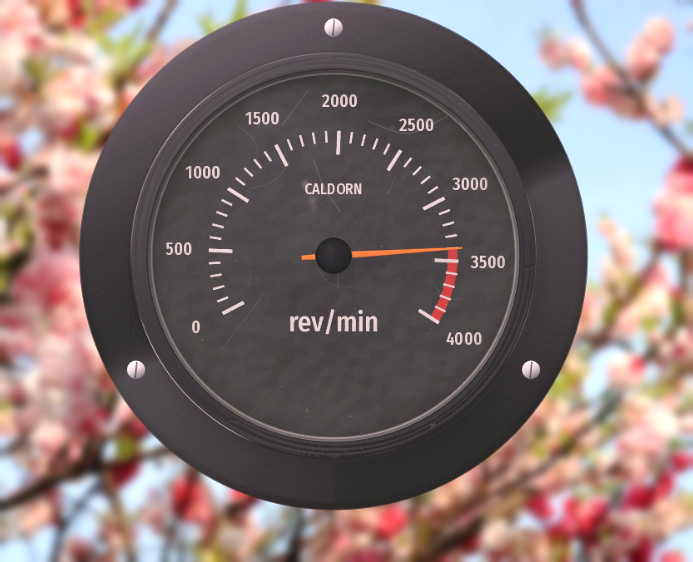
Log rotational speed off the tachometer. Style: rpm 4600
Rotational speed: rpm 3400
